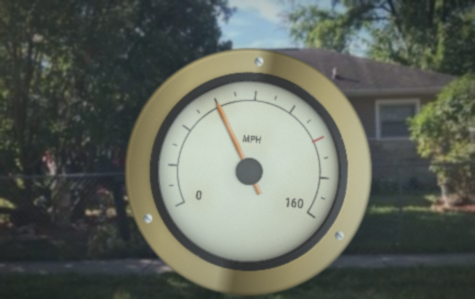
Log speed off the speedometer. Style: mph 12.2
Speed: mph 60
